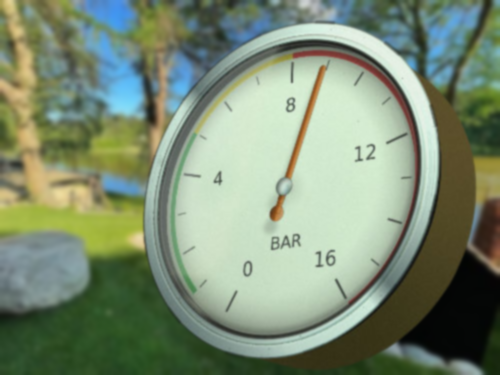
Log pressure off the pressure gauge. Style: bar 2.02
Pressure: bar 9
